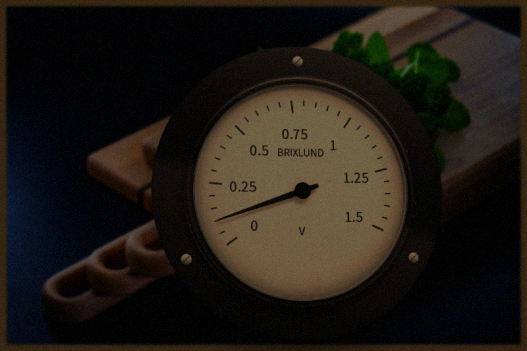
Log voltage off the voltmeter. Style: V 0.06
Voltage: V 0.1
